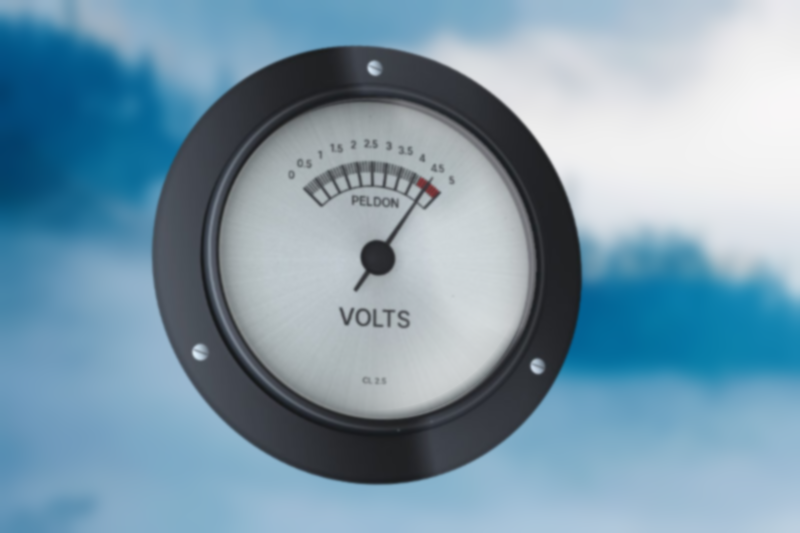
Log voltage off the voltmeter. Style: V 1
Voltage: V 4.5
